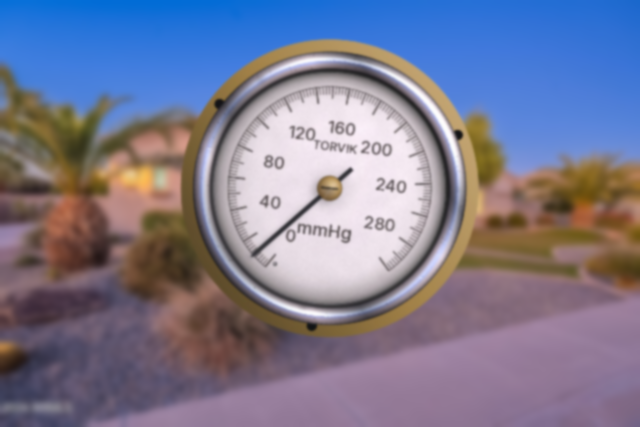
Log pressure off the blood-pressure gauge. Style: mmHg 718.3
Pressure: mmHg 10
